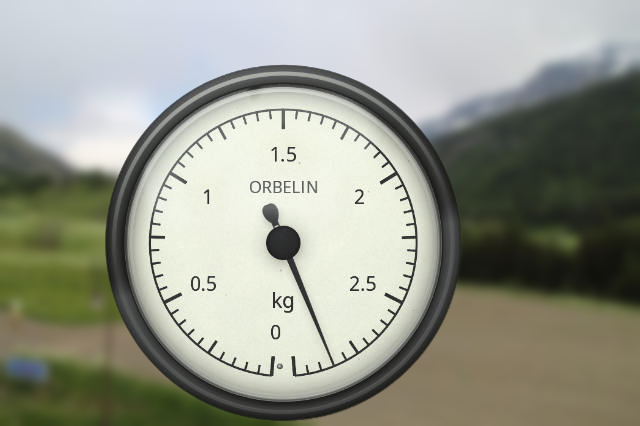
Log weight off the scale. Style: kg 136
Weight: kg 2.85
